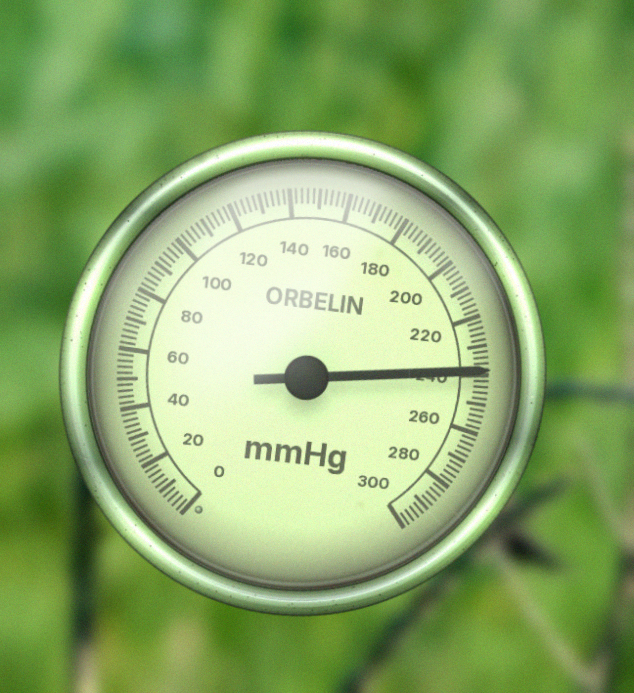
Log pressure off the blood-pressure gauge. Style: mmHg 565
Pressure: mmHg 238
